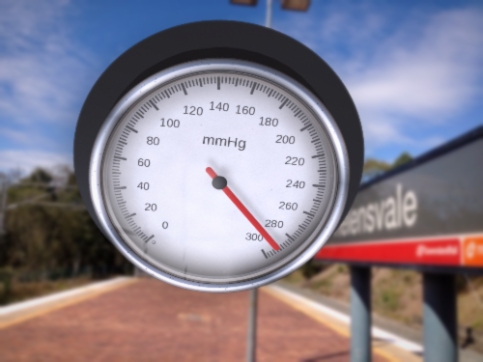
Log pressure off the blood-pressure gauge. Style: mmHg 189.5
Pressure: mmHg 290
